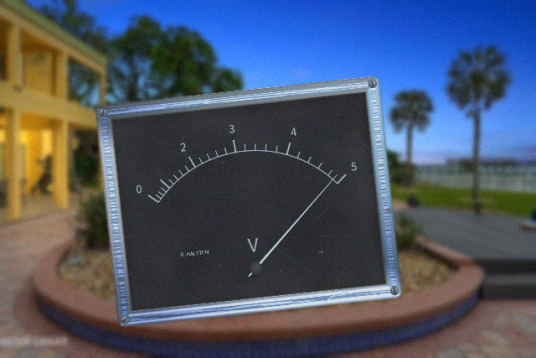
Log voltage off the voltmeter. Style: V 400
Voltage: V 4.9
